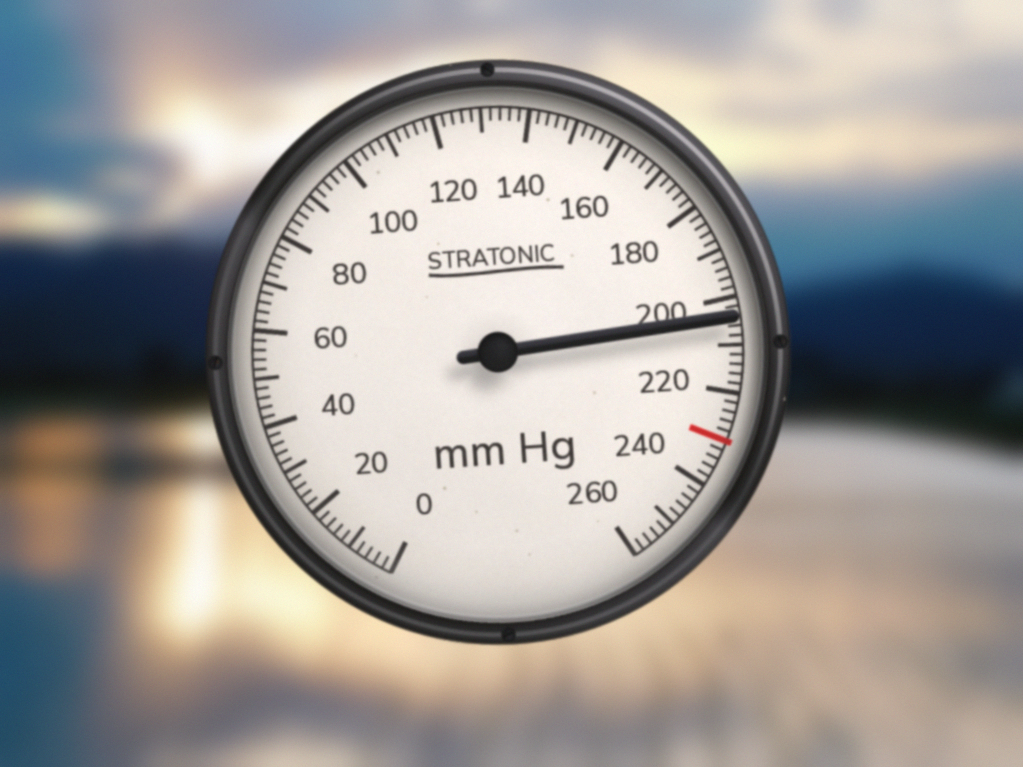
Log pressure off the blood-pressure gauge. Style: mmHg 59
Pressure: mmHg 204
